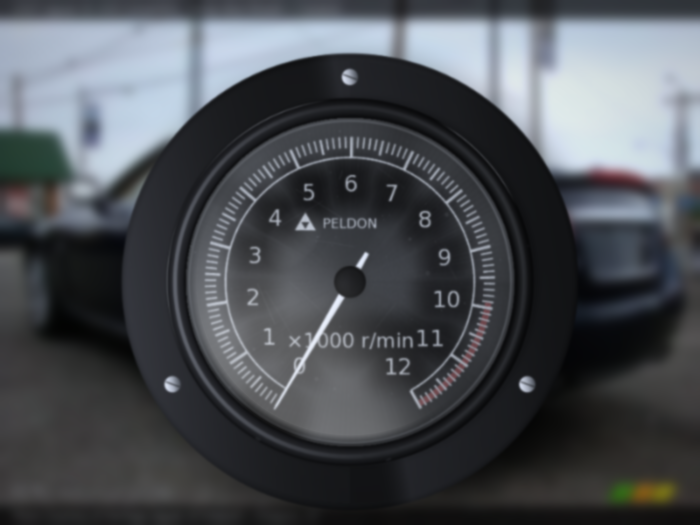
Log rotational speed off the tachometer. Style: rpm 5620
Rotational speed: rpm 0
